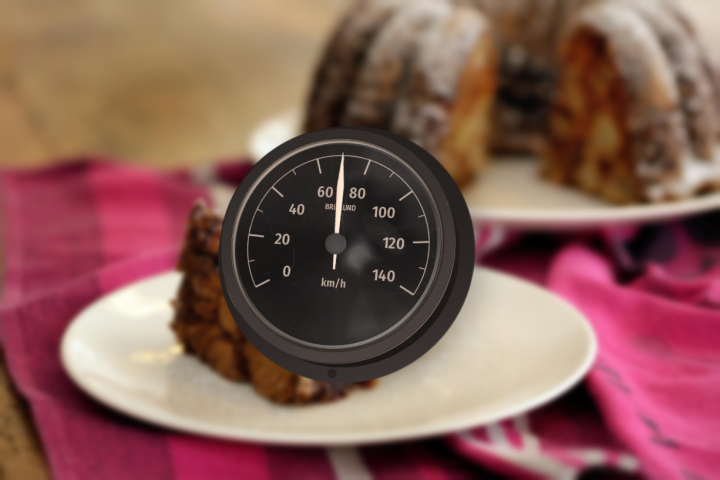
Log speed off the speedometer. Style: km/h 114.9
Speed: km/h 70
